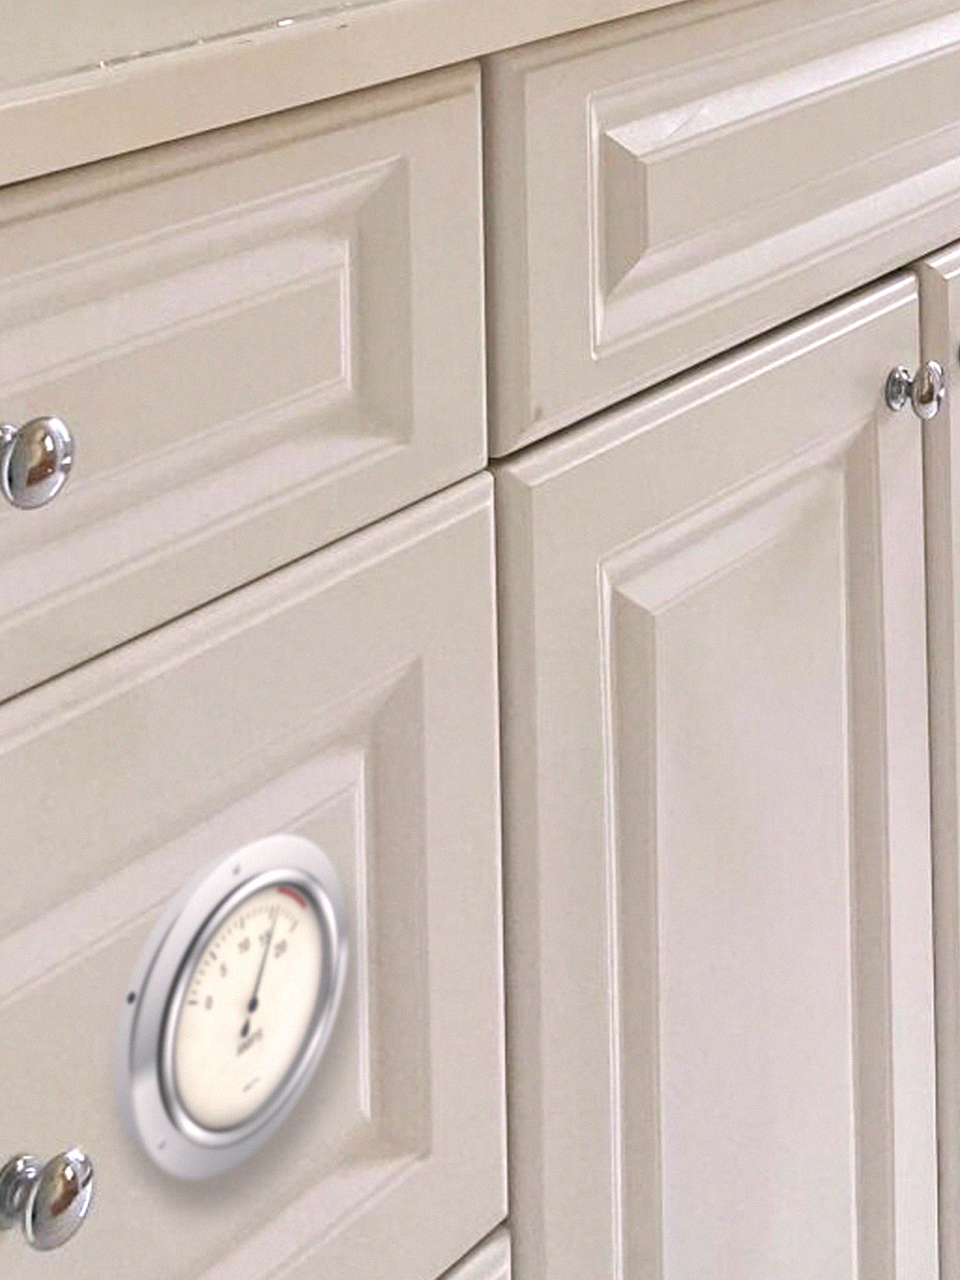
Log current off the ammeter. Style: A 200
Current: A 15
